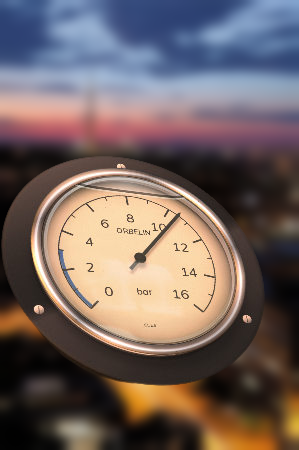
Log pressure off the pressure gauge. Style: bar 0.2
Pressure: bar 10.5
